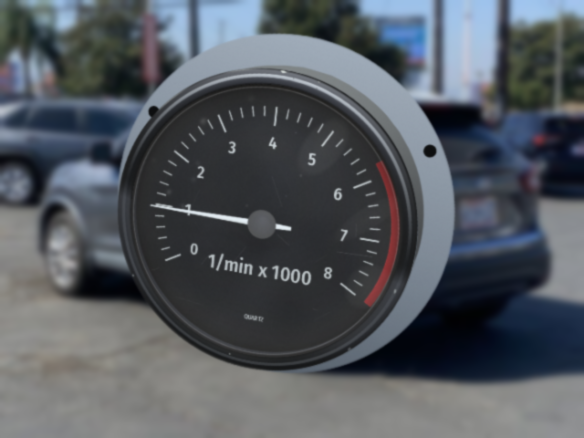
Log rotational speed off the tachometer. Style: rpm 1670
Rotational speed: rpm 1000
